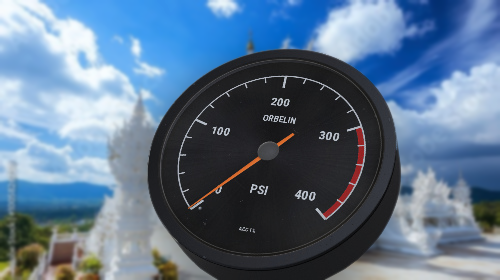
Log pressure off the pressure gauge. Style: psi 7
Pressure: psi 0
